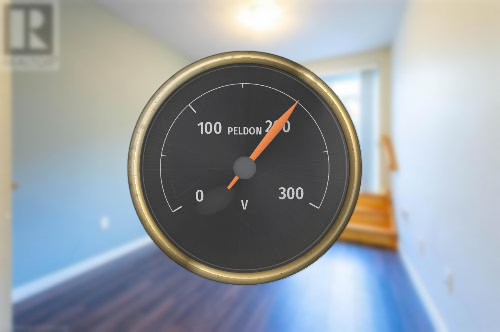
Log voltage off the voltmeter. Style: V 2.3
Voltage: V 200
